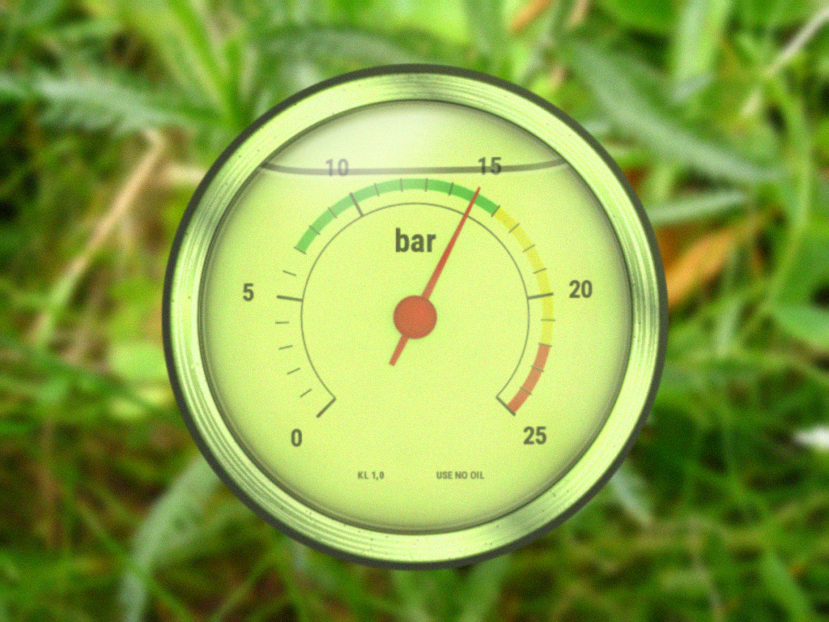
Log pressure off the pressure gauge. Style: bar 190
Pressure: bar 15
